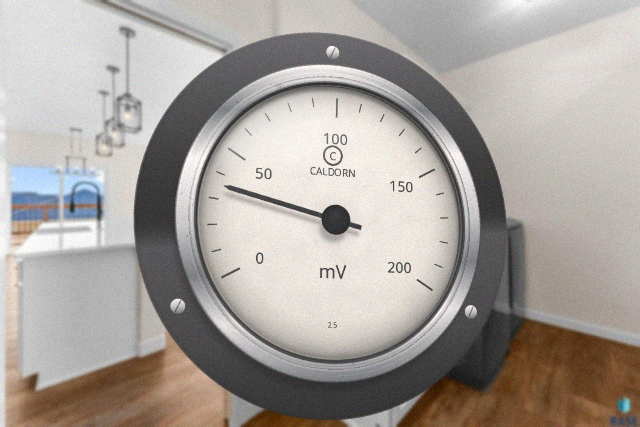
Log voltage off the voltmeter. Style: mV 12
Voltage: mV 35
